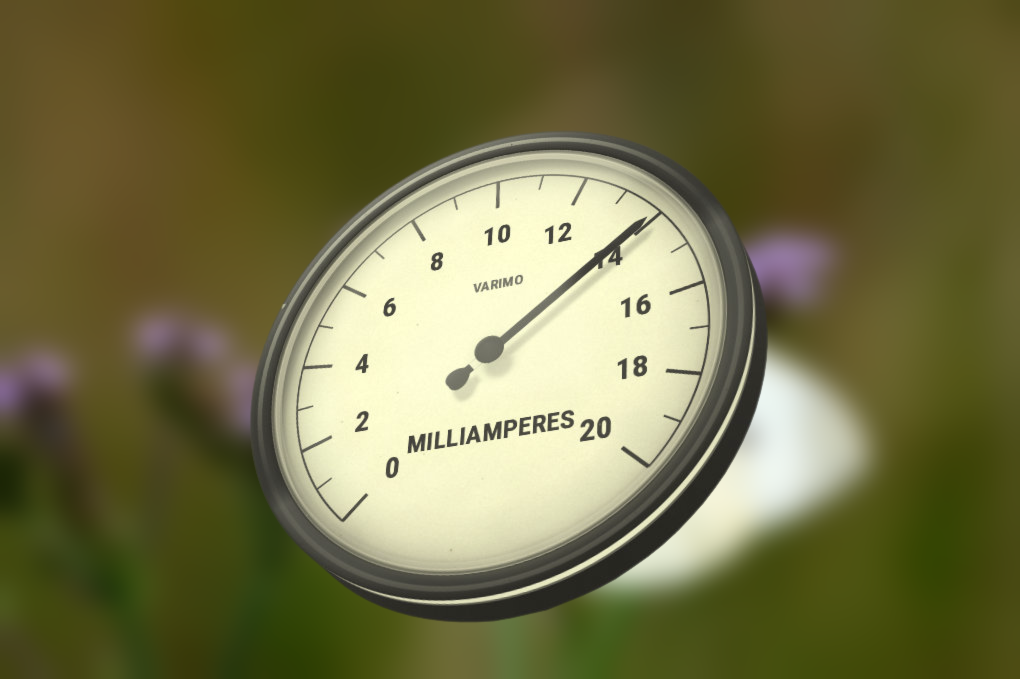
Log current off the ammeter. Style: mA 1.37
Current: mA 14
